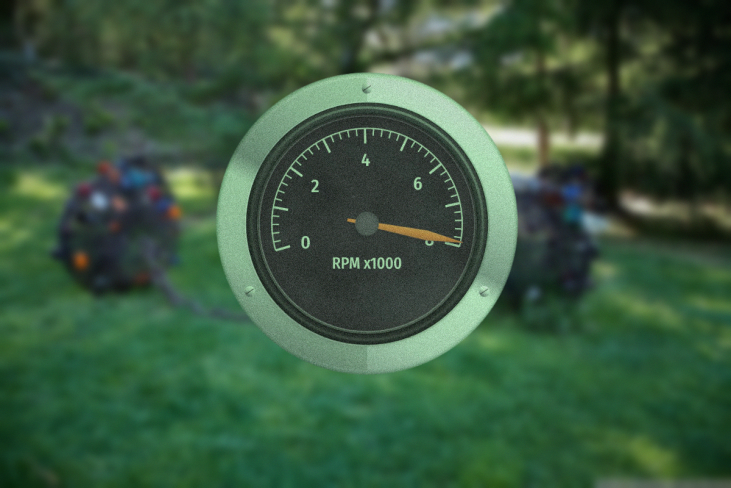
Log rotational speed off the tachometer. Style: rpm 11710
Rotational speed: rpm 7900
